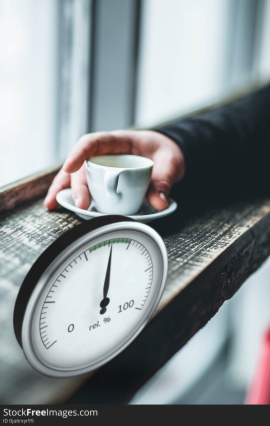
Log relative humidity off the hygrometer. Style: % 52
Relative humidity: % 50
